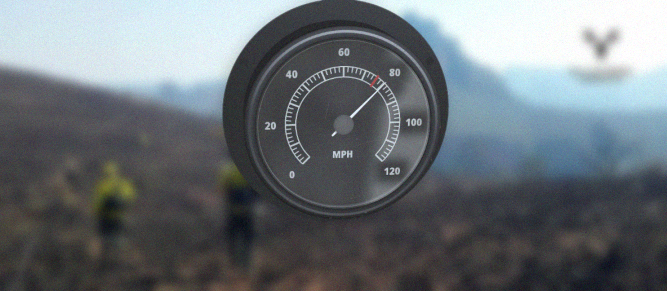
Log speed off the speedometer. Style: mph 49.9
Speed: mph 80
